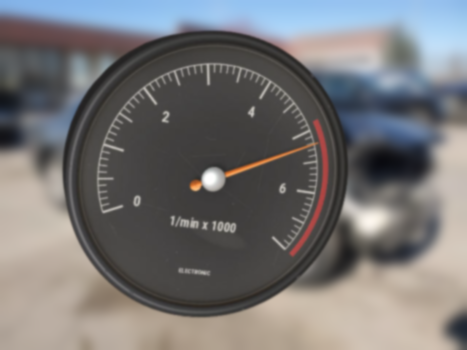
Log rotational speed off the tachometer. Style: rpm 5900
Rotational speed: rpm 5200
